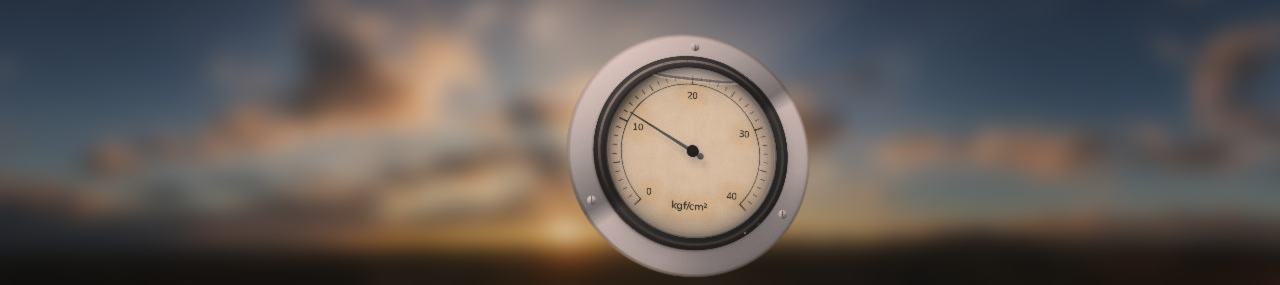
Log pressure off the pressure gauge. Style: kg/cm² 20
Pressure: kg/cm² 11
